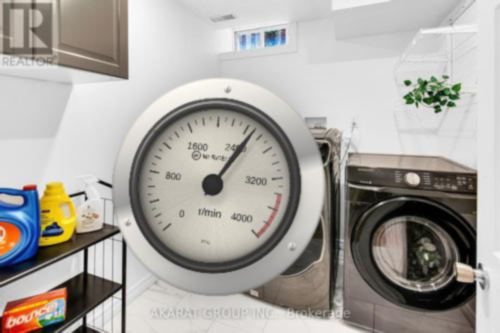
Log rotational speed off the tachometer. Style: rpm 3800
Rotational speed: rpm 2500
